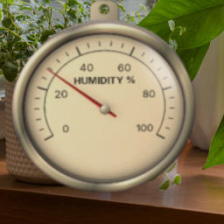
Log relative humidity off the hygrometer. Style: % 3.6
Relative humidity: % 28
